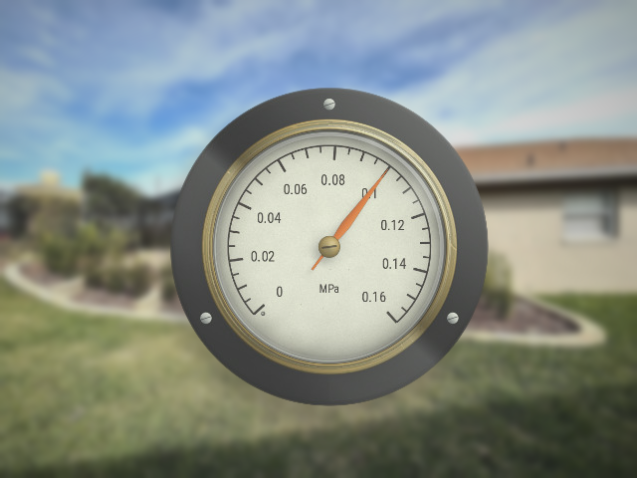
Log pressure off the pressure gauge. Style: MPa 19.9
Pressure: MPa 0.1
